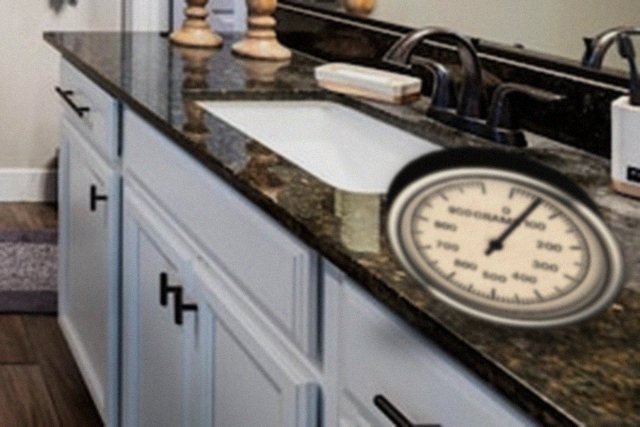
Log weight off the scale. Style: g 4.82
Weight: g 50
